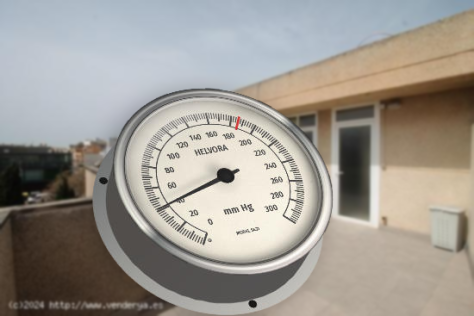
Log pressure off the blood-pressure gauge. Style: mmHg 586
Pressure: mmHg 40
